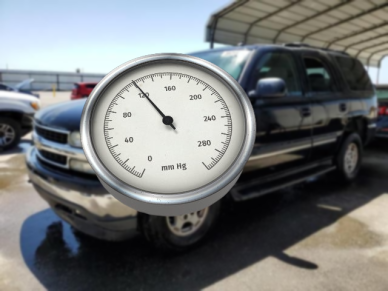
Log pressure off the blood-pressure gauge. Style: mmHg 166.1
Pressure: mmHg 120
